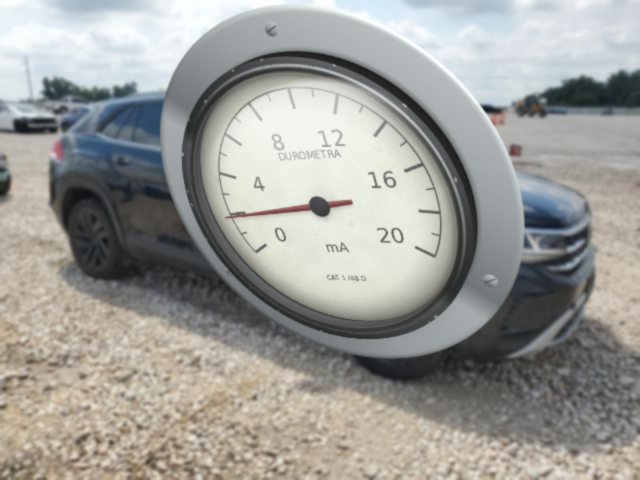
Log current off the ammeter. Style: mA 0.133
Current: mA 2
